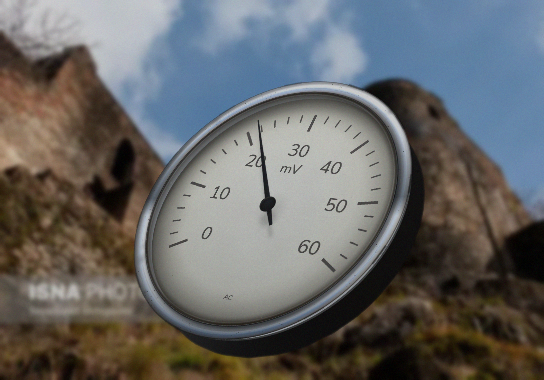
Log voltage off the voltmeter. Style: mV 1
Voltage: mV 22
